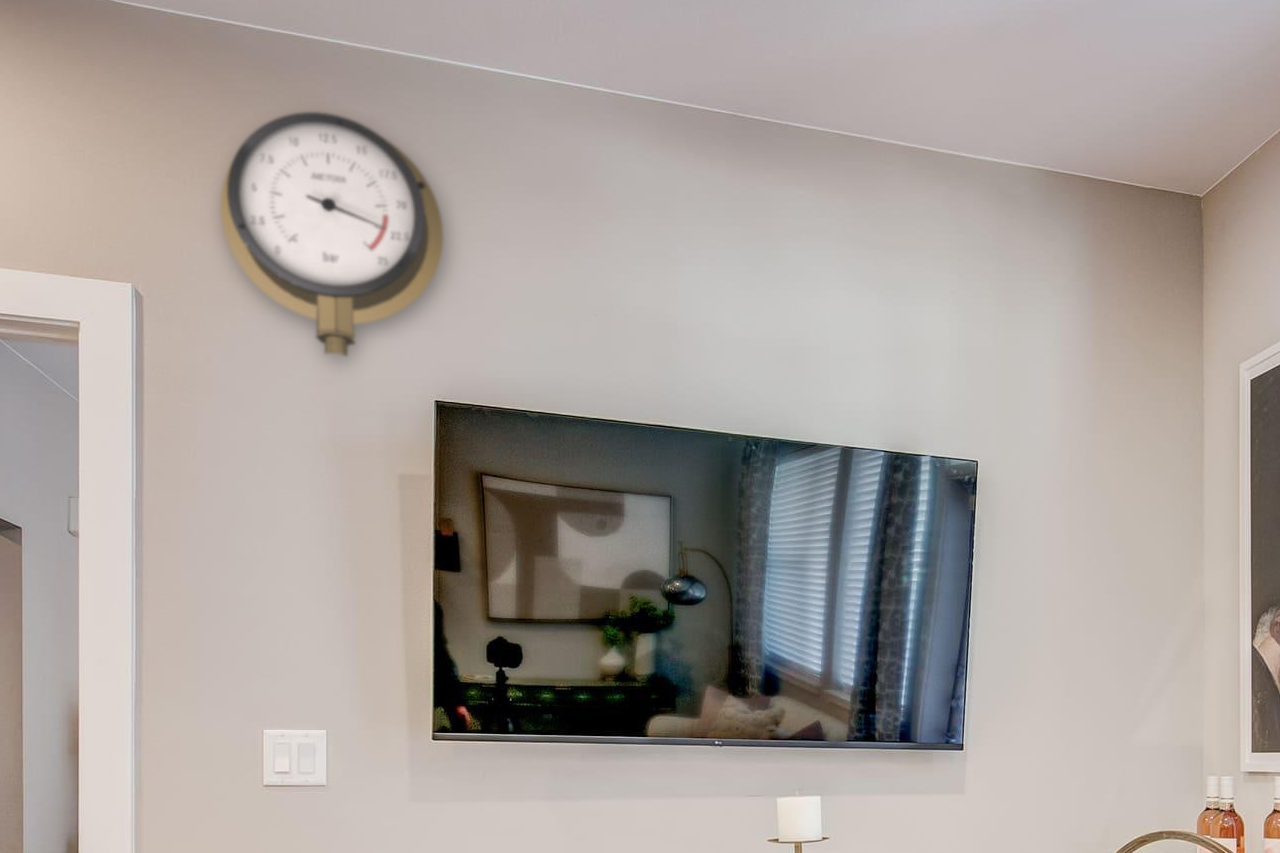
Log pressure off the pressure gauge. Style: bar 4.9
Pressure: bar 22.5
